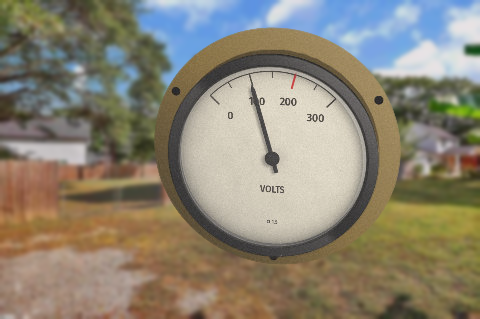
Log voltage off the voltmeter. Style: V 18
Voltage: V 100
